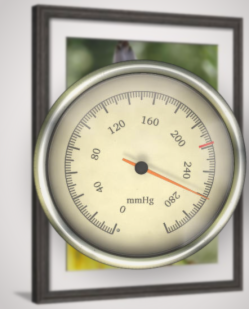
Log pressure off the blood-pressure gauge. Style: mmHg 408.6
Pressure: mmHg 260
